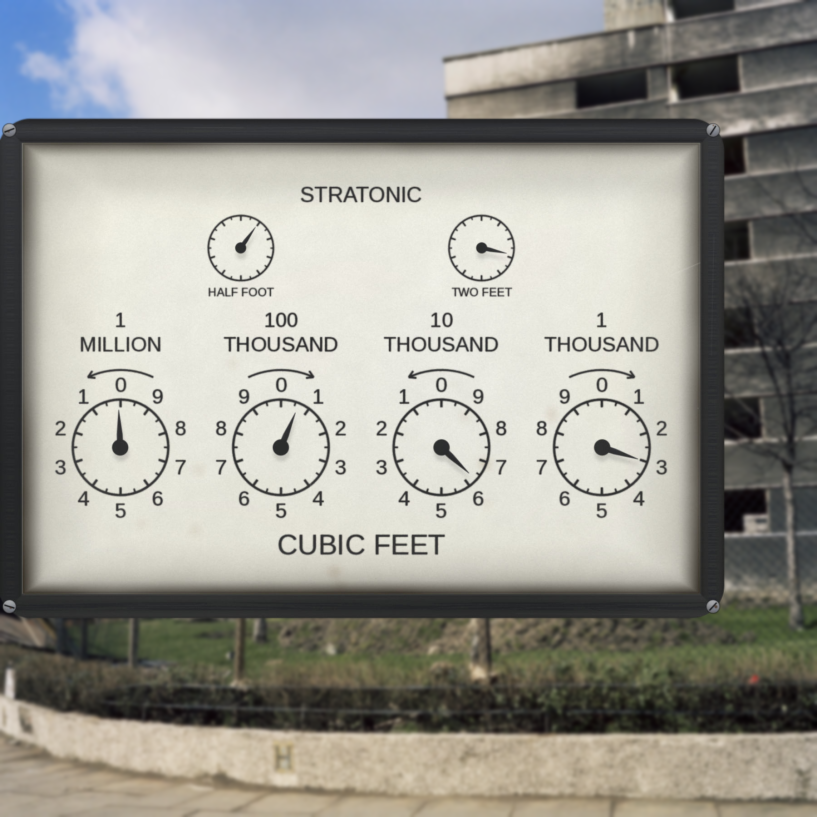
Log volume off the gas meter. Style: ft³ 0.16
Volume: ft³ 6300
